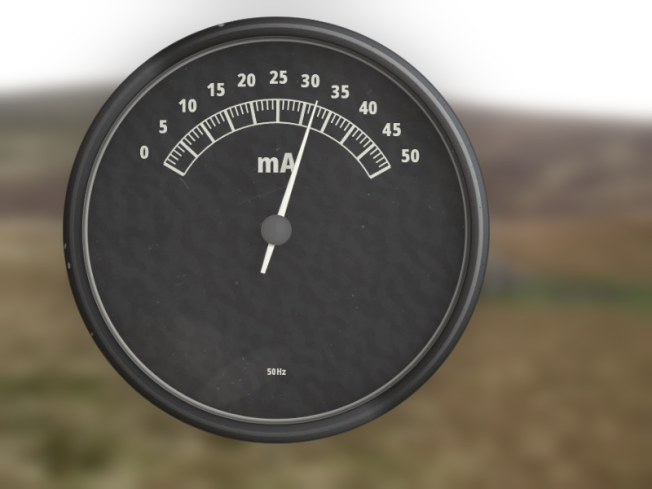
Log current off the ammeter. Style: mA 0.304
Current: mA 32
